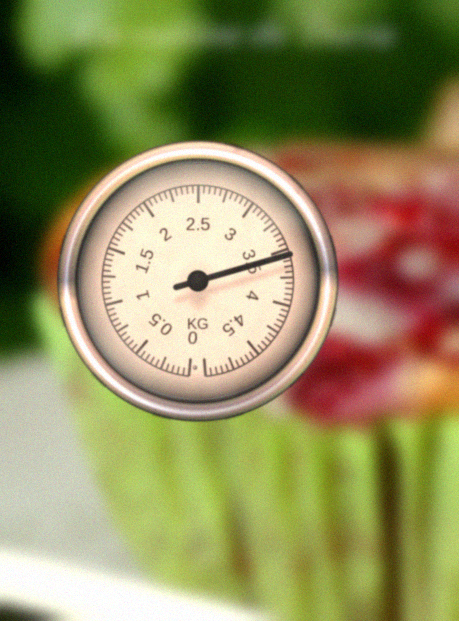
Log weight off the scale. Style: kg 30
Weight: kg 3.55
